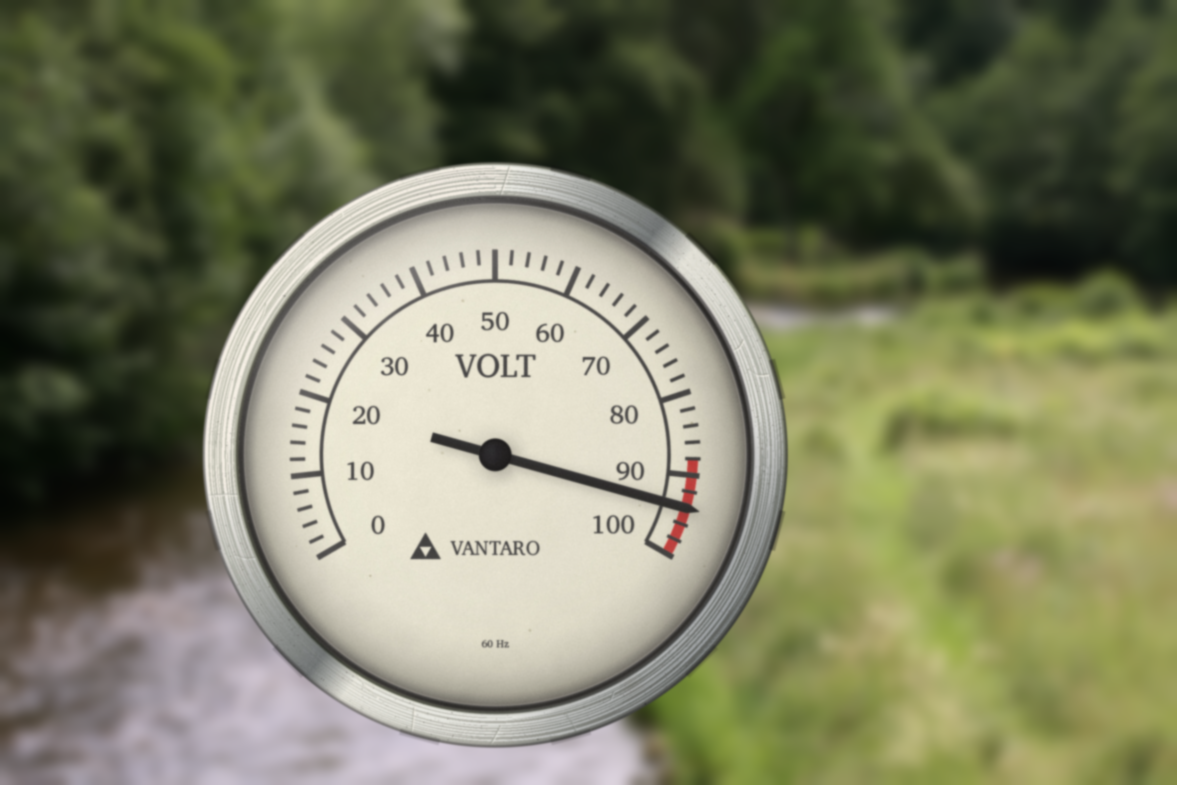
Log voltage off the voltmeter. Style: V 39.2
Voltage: V 94
